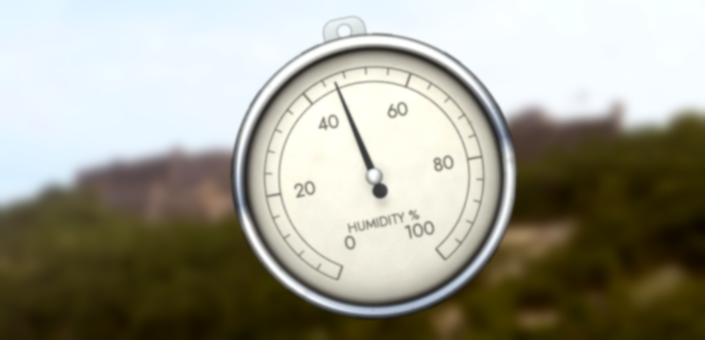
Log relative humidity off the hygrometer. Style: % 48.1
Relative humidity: % 46
